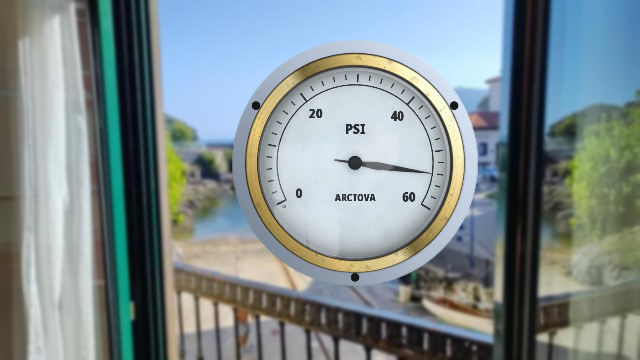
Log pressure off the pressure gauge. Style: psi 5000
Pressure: psi 54
